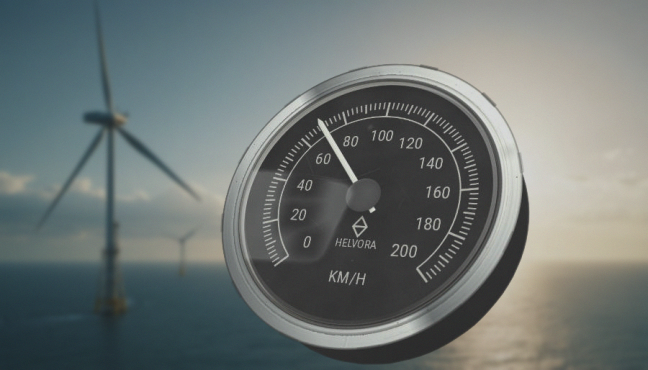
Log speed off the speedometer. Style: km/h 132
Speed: km/h 70
